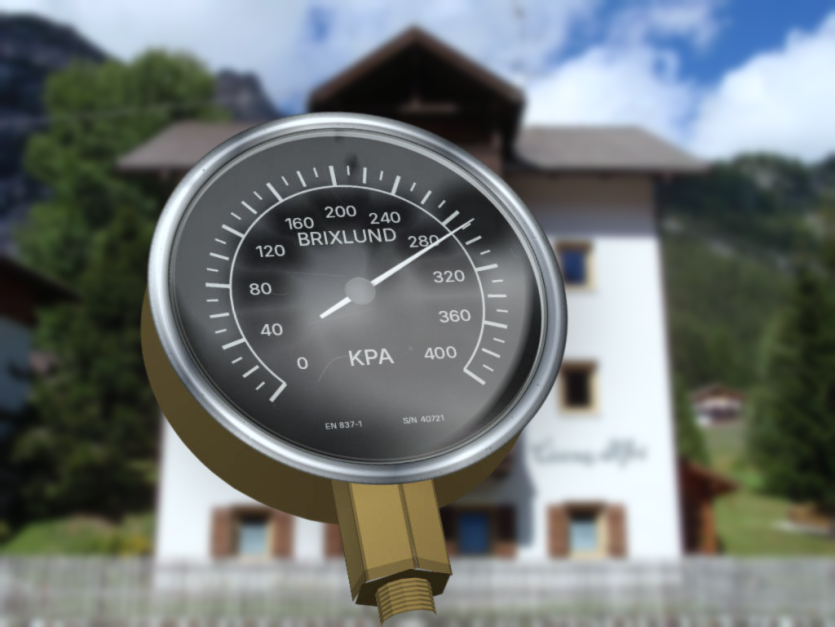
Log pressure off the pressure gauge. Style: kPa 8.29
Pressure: kPa 290
